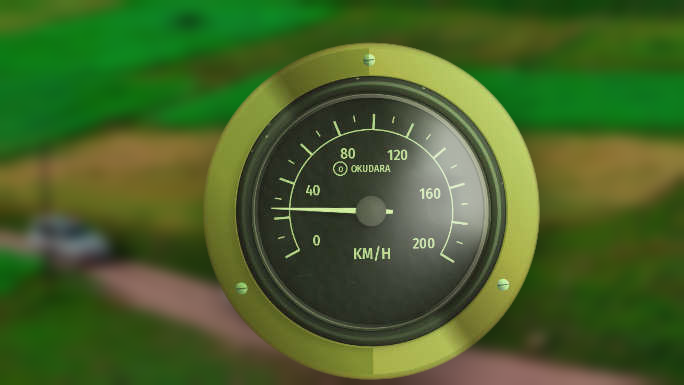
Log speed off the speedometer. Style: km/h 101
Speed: km/h 25
